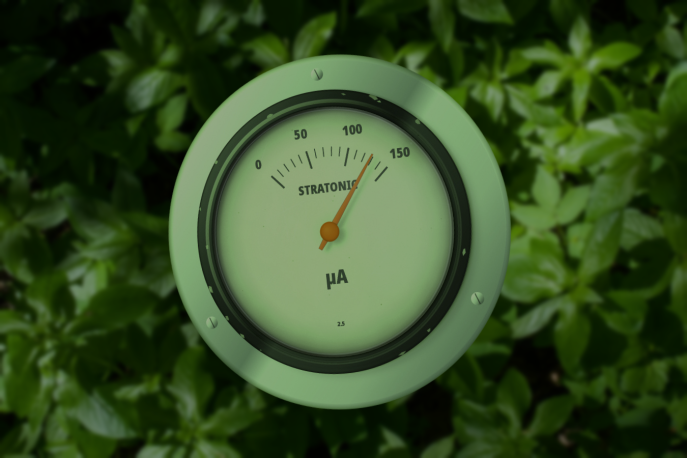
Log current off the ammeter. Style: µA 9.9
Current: µA 130
